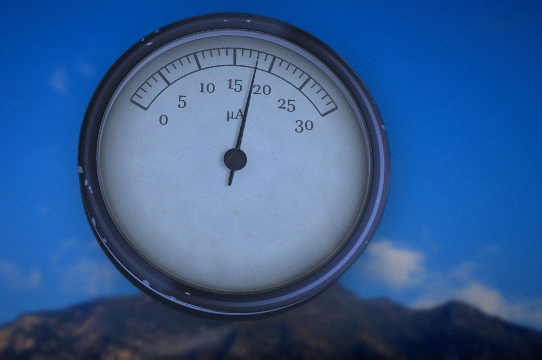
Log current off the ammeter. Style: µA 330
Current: µA 18
